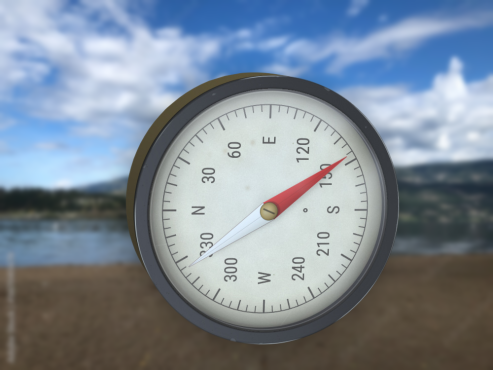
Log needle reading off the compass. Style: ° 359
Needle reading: ° 145
